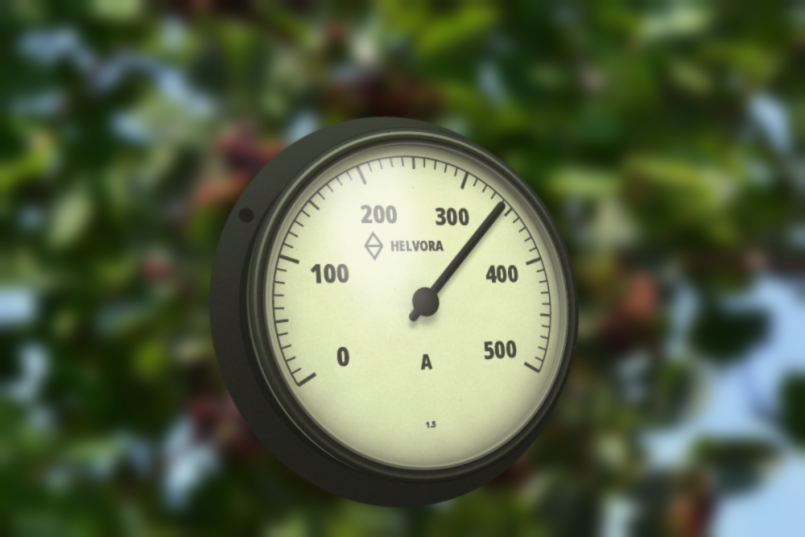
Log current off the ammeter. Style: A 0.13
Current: A 340
